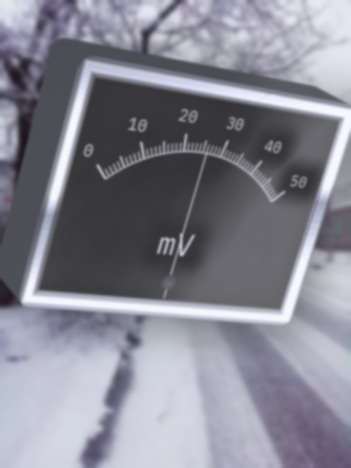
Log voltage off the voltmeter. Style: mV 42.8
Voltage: mV 25
